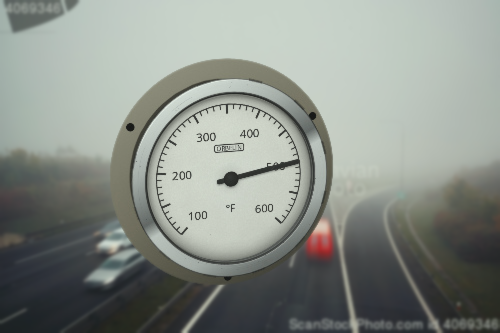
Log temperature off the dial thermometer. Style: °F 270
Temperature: °F 500
